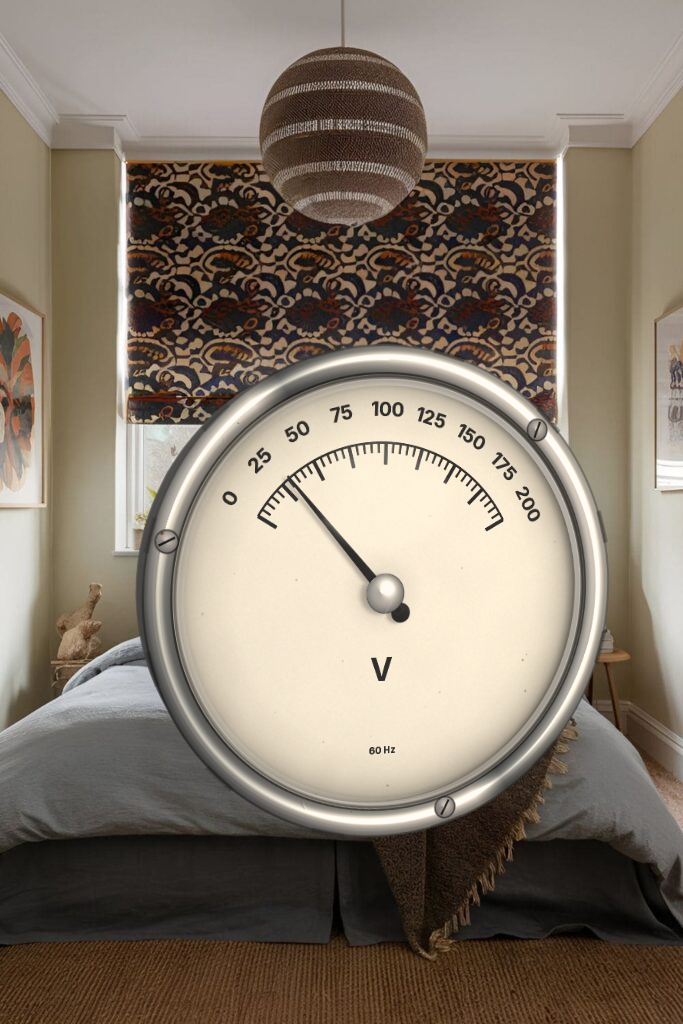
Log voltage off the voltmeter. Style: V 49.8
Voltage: V 30
